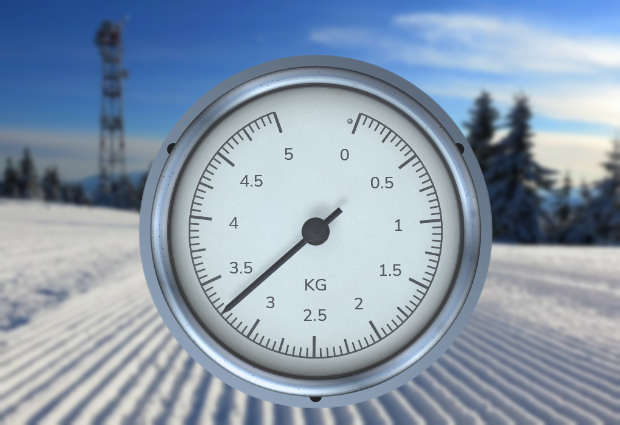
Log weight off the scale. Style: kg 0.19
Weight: kg 3.25
